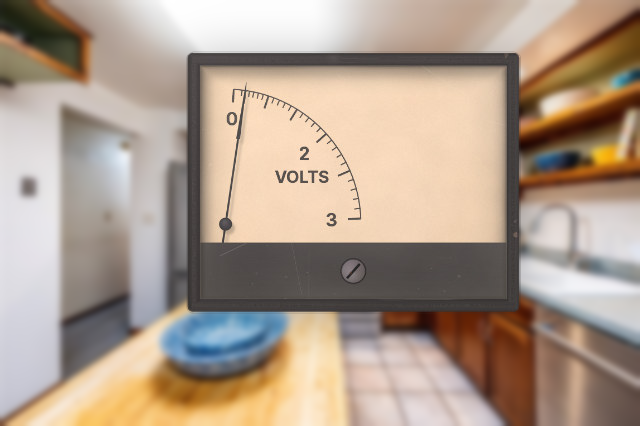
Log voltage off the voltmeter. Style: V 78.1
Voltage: V 0.5
